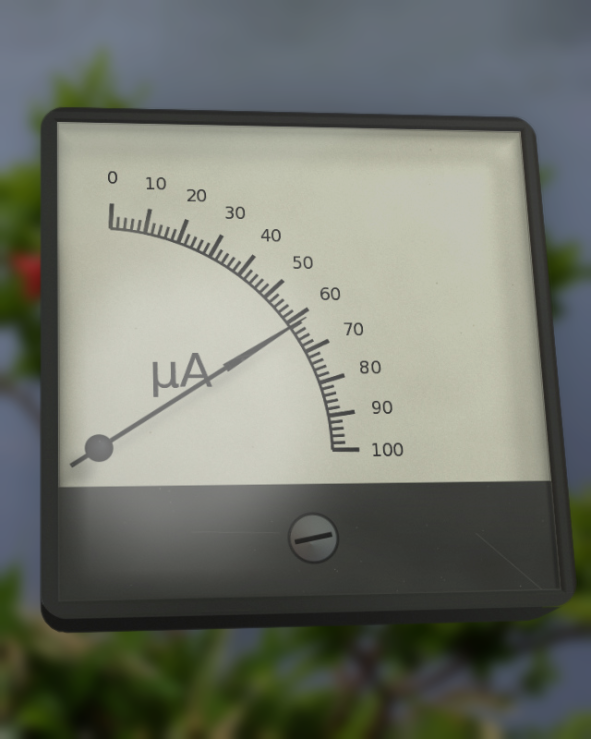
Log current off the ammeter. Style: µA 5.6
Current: µA 62
